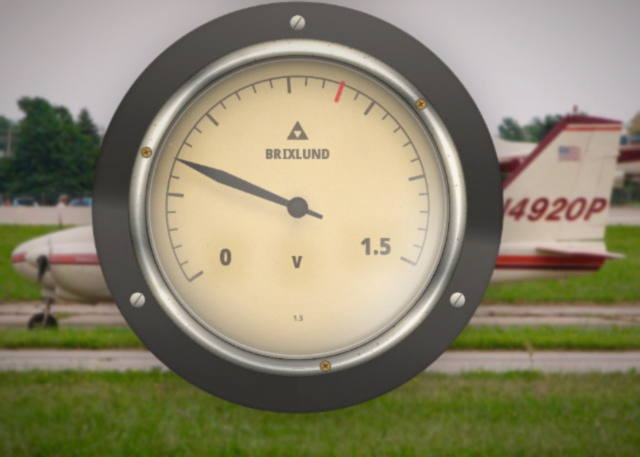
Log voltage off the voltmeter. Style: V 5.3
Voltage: V 0.35
